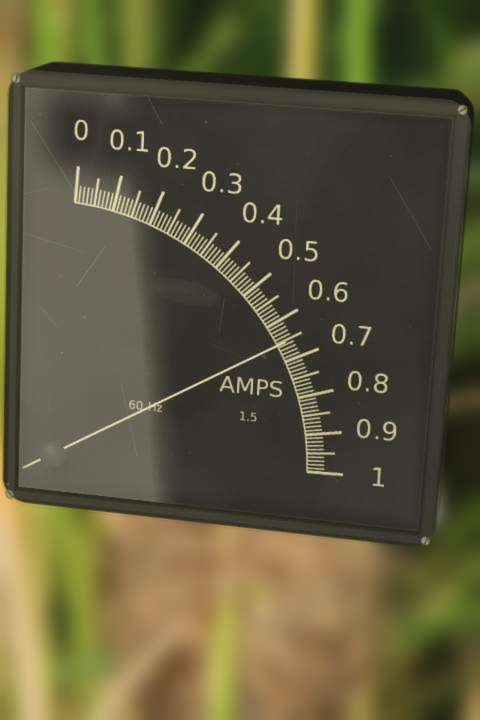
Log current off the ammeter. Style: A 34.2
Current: A 0.65
